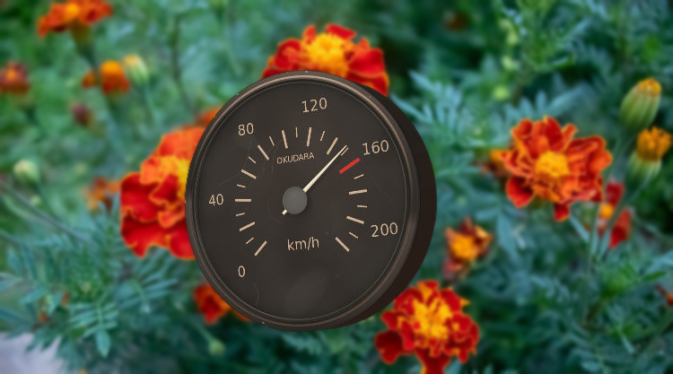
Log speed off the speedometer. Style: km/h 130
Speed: km/h 150
